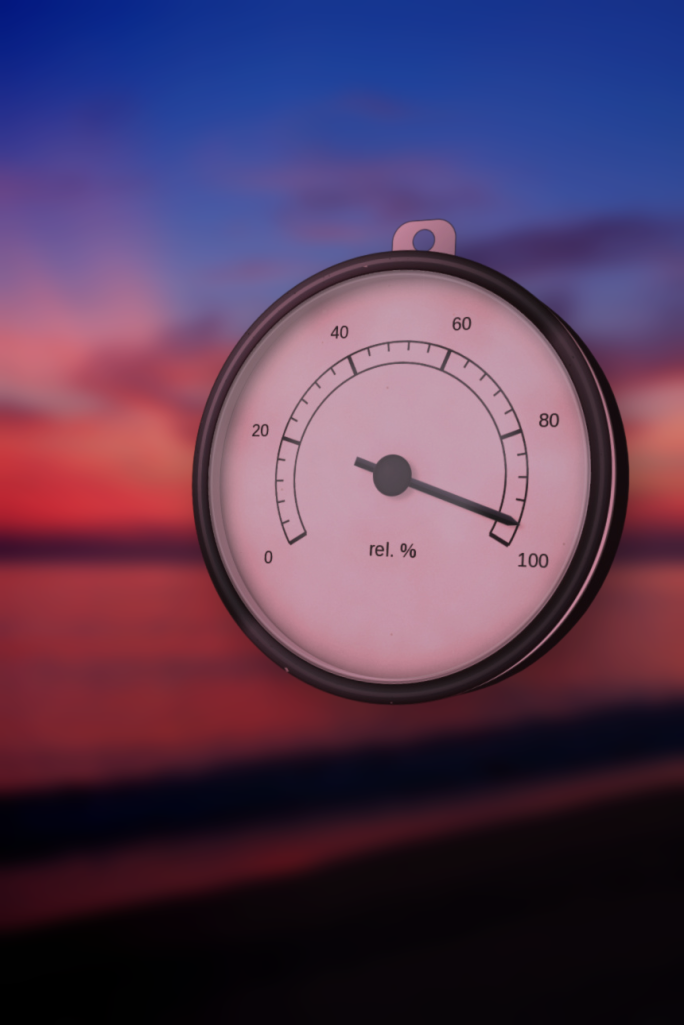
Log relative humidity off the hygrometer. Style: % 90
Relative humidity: % 96
